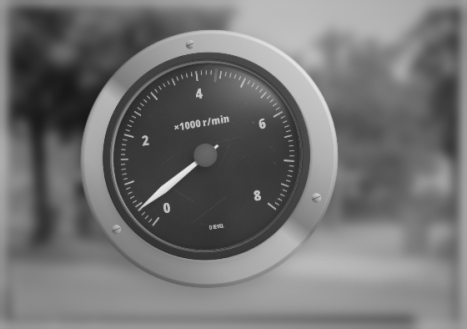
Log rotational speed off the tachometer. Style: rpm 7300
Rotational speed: rpm 400
